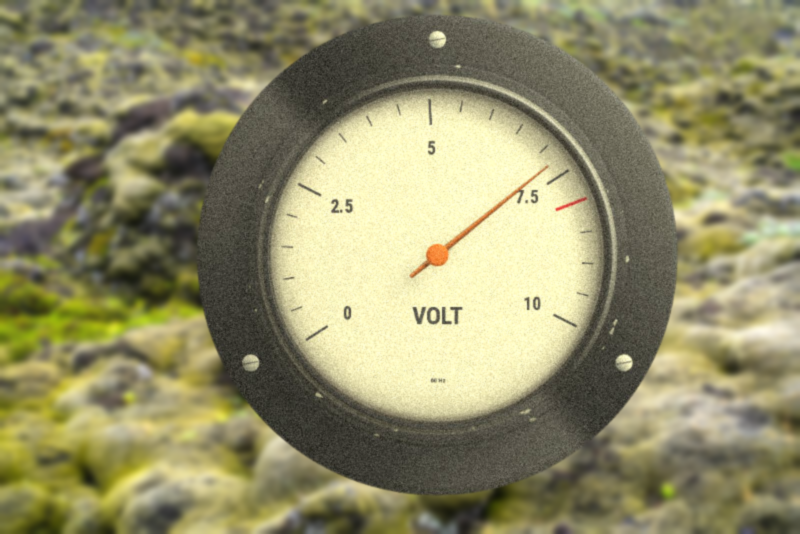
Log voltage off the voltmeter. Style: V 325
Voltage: V 7.25
